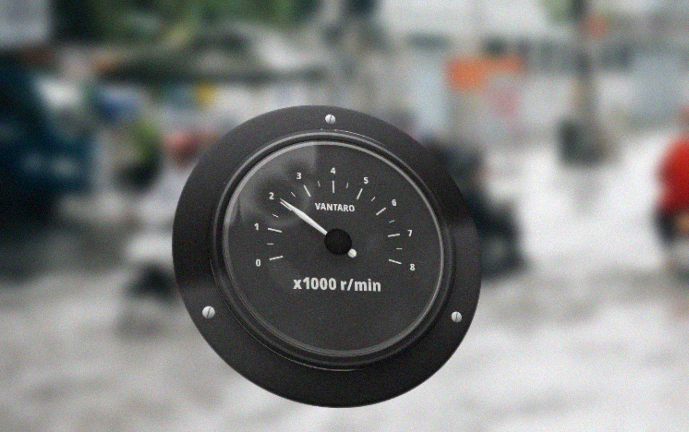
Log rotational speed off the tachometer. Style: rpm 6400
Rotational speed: rpm 2000
